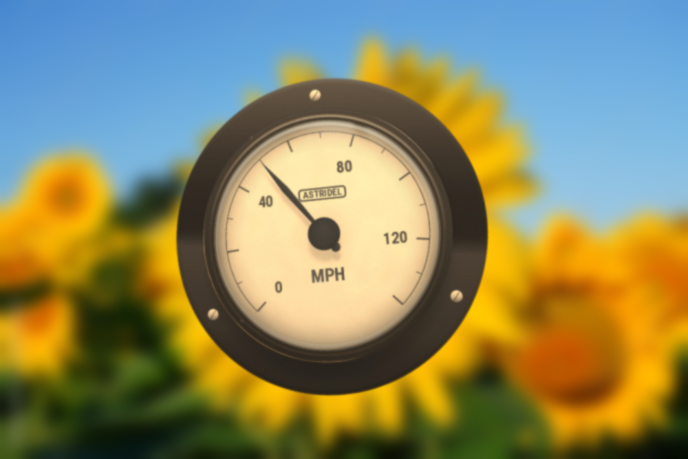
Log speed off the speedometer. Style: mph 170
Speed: mph 50
